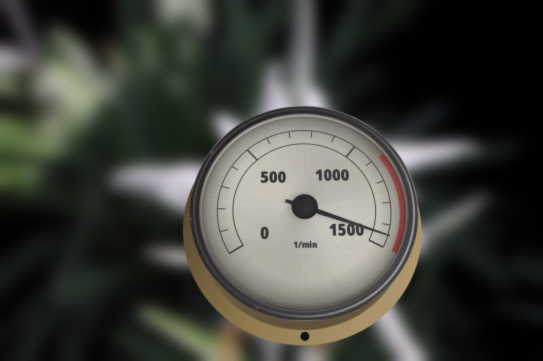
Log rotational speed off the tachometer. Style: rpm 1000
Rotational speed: rpm 1450
